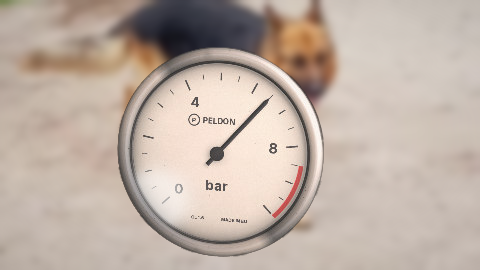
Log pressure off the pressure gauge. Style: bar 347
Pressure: bar 6.5
